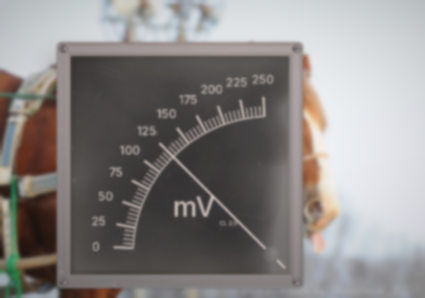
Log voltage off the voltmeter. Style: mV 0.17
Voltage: mV 125
